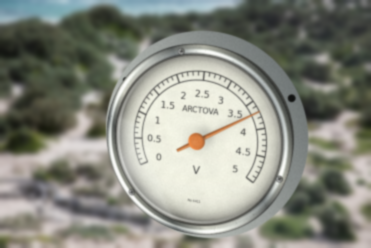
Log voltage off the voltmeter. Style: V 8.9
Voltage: V 3.7
